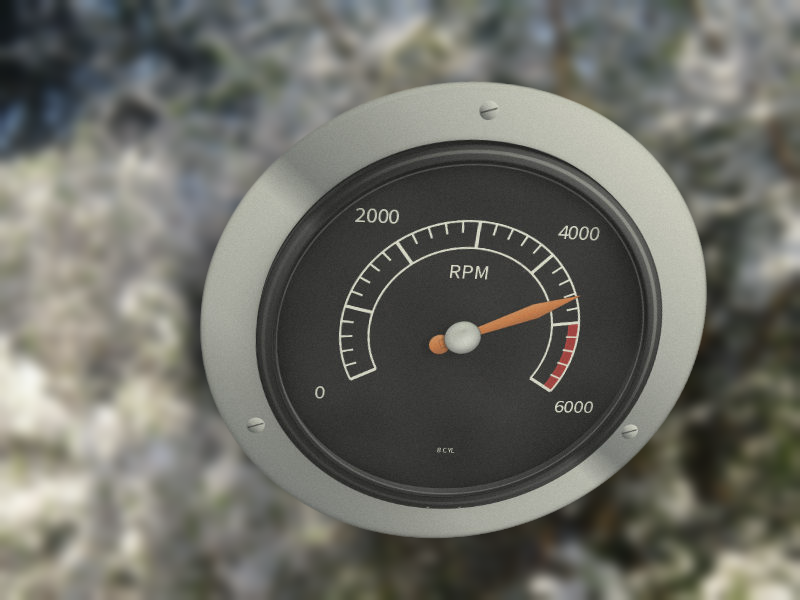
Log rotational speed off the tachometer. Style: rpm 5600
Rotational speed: rpm 4600
